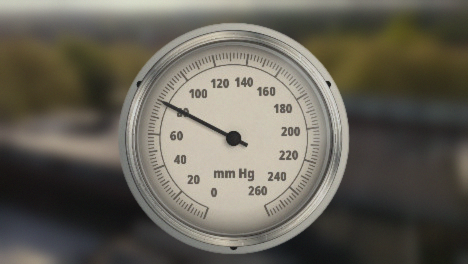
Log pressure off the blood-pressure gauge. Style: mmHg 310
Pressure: mmHg 80
